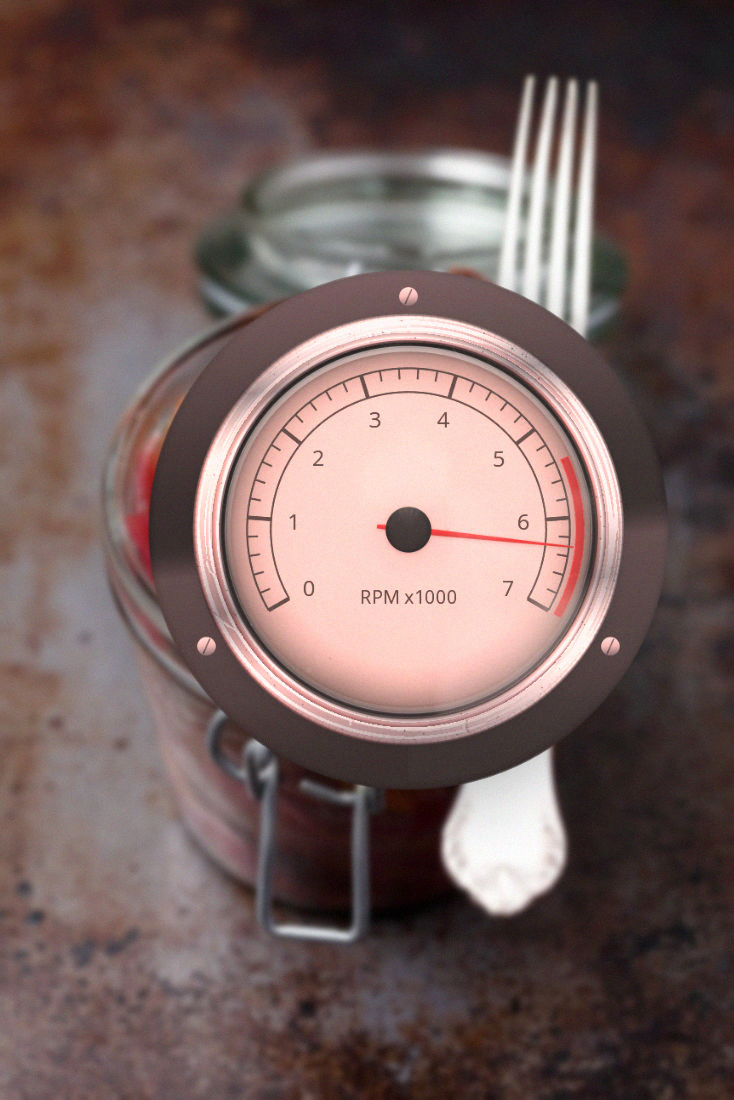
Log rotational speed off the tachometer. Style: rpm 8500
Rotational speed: rpm 6300
